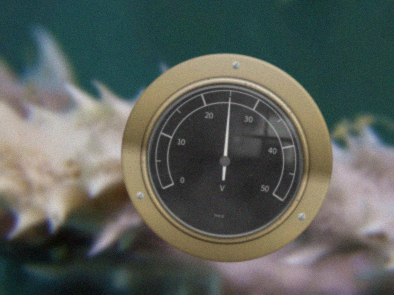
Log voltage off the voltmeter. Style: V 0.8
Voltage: V 25
